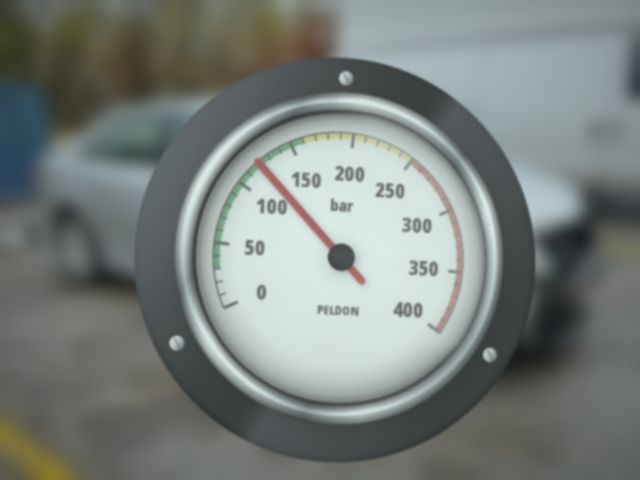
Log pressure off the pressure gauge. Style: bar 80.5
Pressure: bar 120
